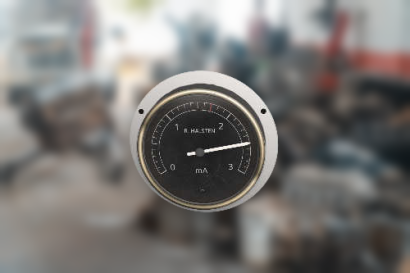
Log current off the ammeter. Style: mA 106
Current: mA 2.5
